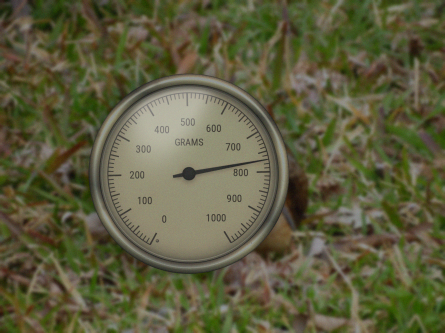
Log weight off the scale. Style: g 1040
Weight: g 770
